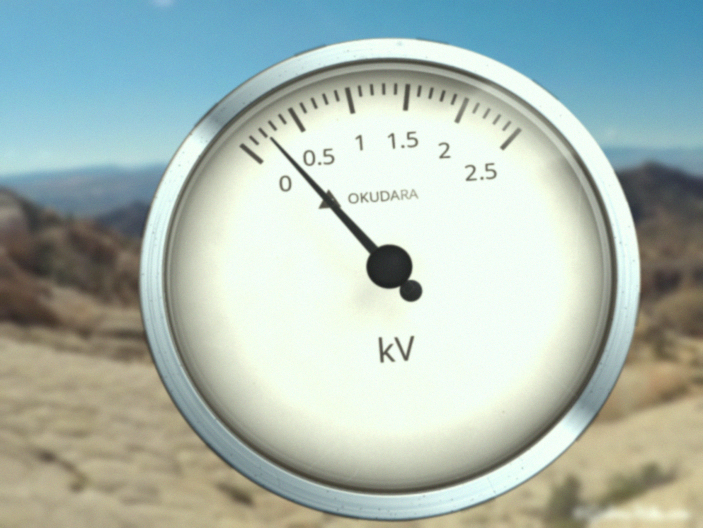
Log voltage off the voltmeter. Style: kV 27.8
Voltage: kV 0.2
